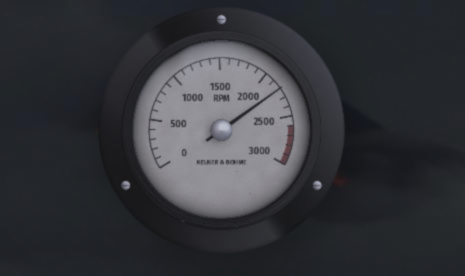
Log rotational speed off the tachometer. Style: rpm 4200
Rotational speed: rpm 2200
